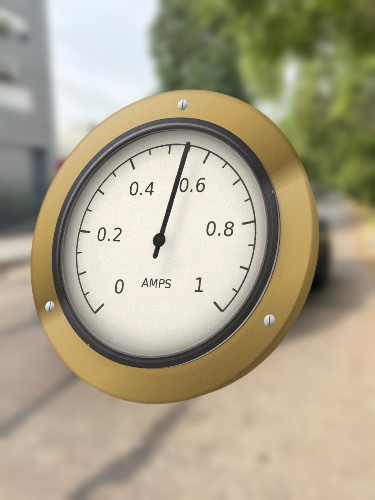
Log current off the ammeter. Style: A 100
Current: A 0.55
